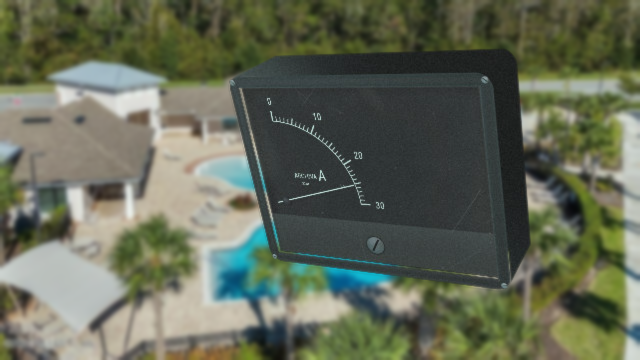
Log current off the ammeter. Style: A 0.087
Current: A 25
